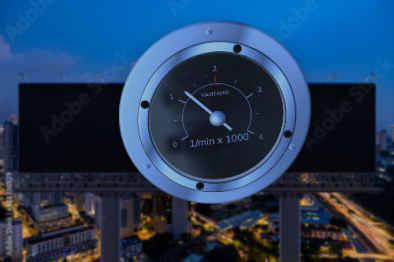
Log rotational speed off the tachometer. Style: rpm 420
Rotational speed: rpm 1250
